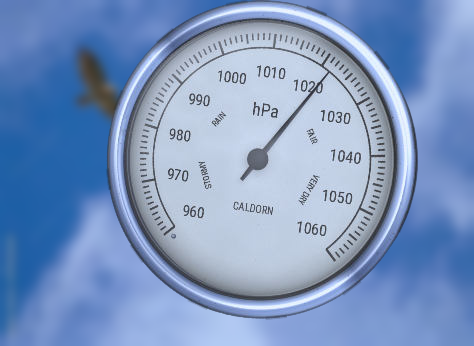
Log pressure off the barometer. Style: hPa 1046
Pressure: hPa 1022
